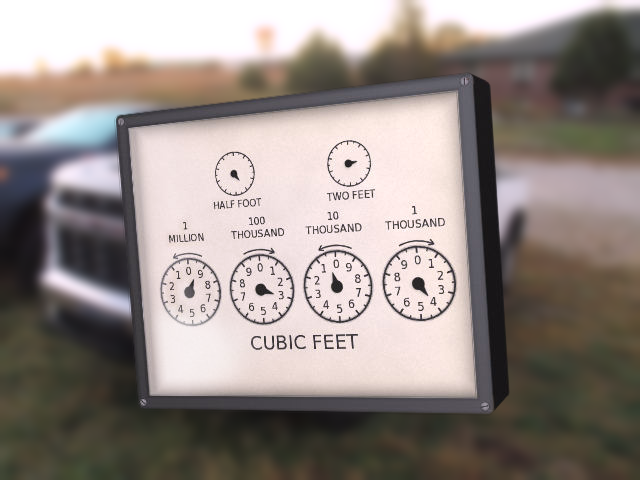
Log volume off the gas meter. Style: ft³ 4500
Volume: ft³ 930400
